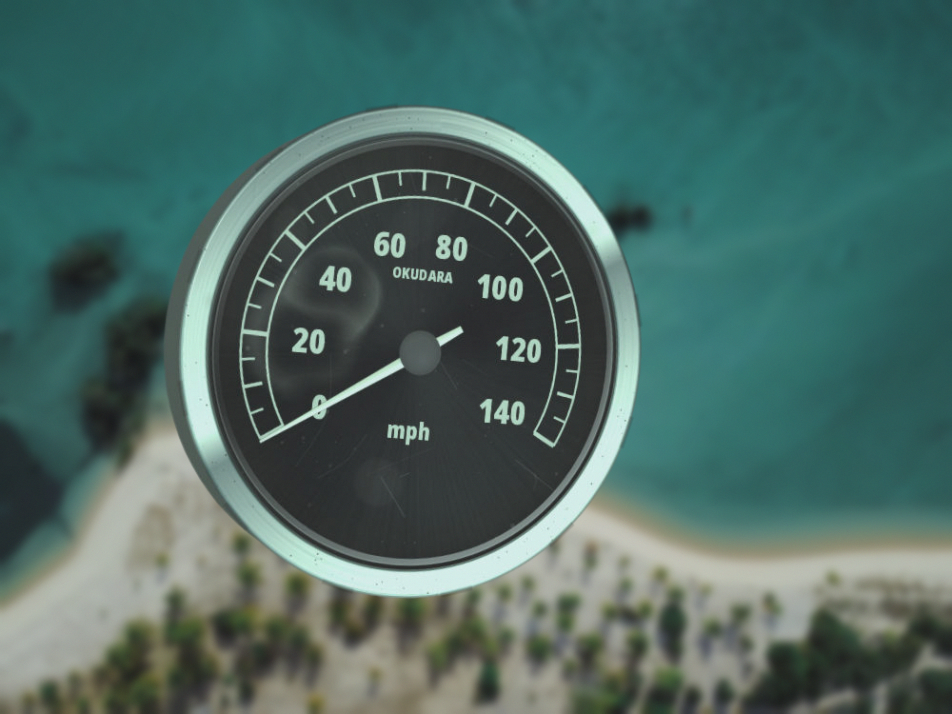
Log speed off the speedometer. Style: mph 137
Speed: mph 0
